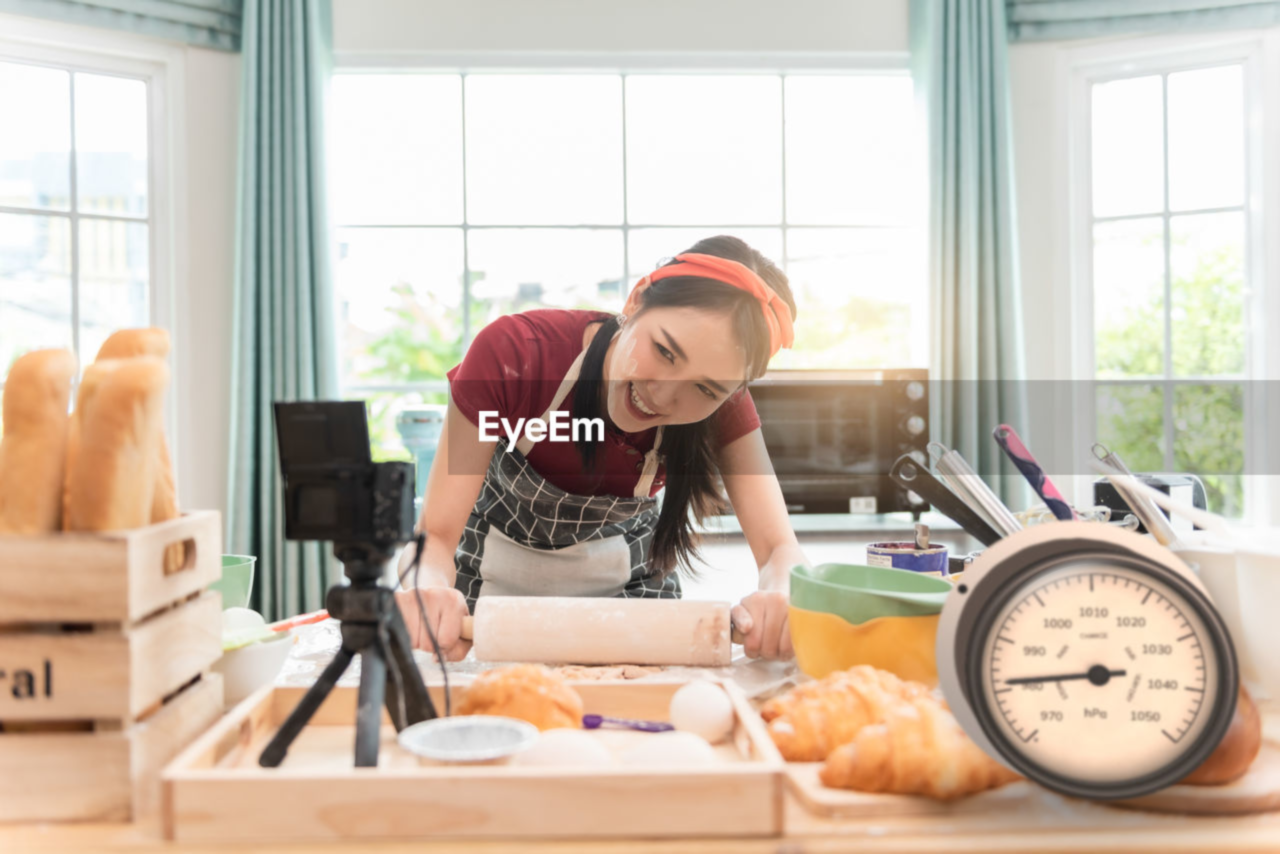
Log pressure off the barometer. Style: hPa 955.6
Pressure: hPa 982
